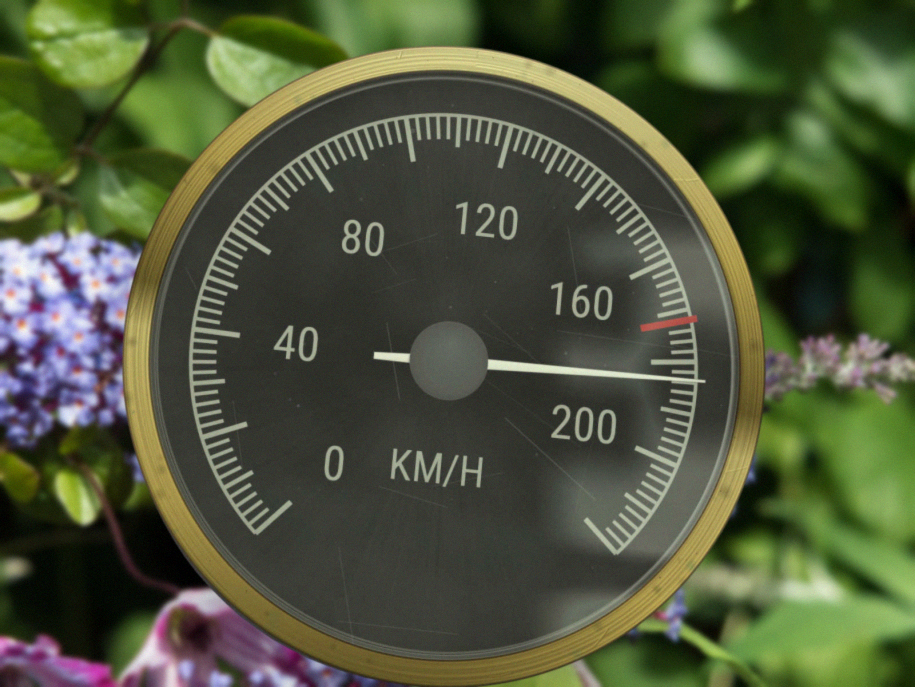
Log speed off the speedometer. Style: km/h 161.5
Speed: km/h 184
